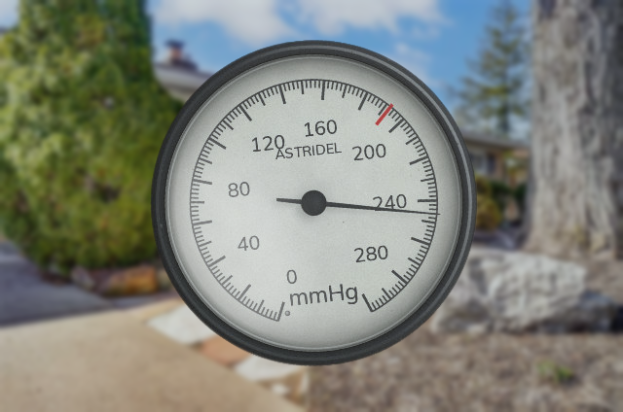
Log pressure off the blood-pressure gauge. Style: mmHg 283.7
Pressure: mmHg 246
